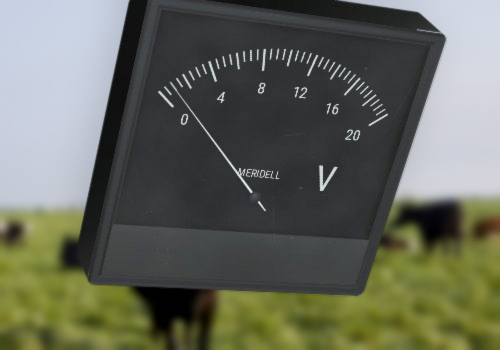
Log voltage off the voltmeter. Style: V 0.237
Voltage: V 1
